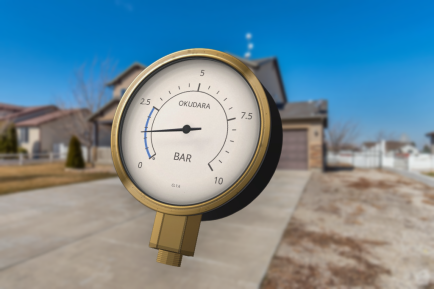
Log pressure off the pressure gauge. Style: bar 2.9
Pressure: bar 1.25
